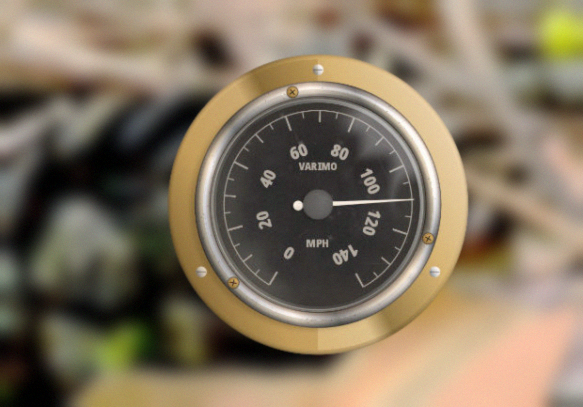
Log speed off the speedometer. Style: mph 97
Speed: mph 110
